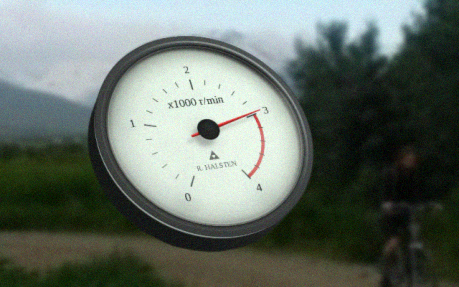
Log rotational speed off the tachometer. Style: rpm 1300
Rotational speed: rpm 3000
